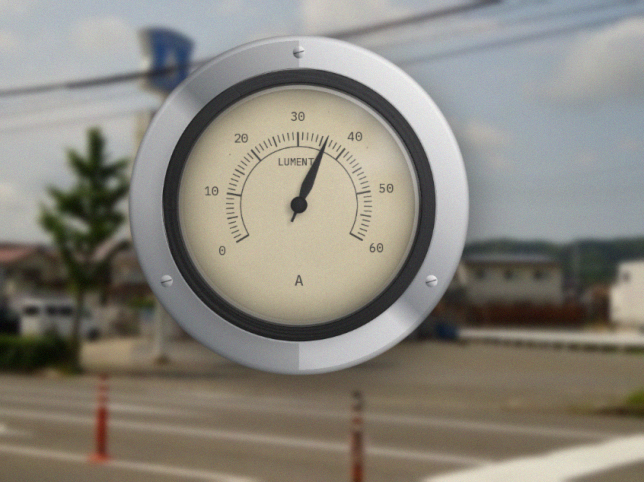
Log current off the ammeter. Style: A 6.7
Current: A 36
